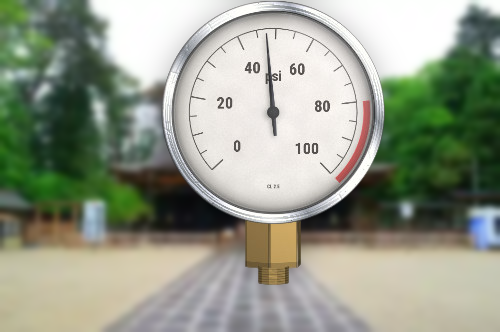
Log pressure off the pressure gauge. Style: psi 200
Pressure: psi 47.5
